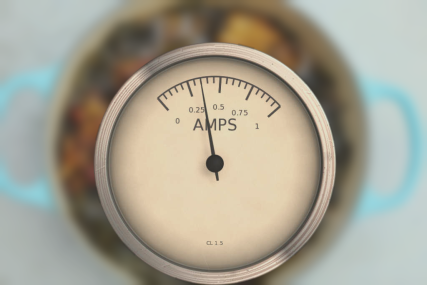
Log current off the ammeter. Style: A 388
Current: A 0.35
